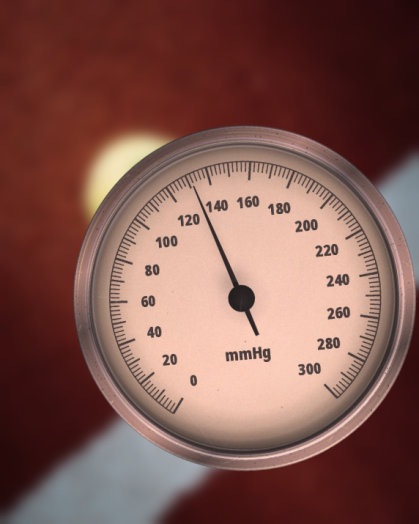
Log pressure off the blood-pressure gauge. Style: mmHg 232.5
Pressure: mmHg 132
